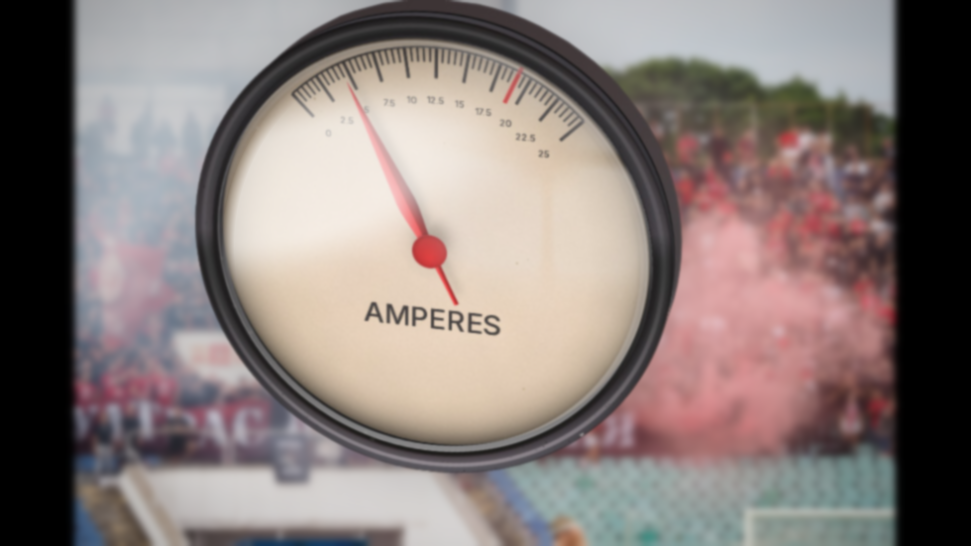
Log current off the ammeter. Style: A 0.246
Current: A 5
